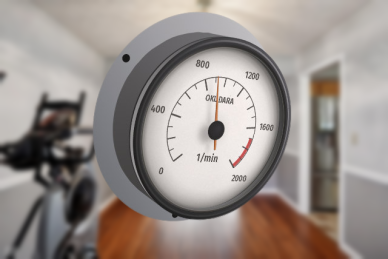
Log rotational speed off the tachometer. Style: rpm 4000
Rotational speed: rpm 900
